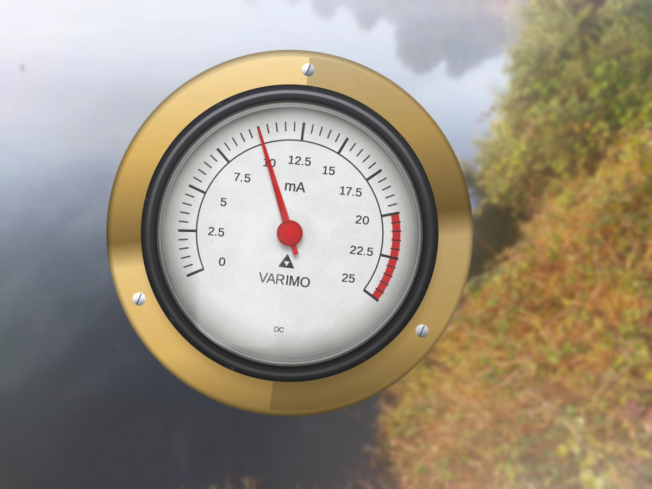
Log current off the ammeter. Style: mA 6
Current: mA 10
